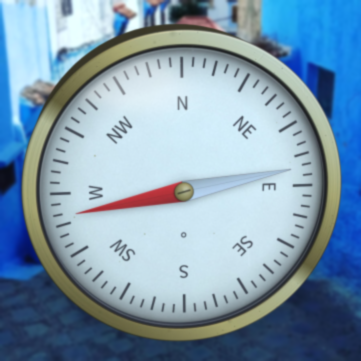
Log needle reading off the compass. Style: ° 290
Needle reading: ° 260
